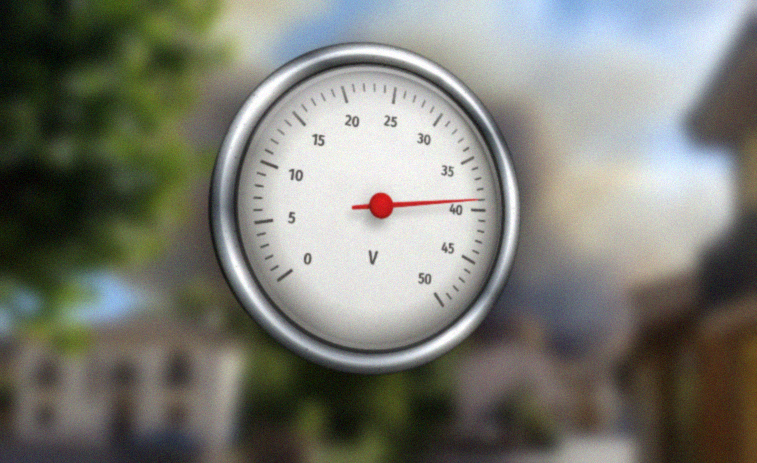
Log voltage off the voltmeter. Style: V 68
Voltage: V 39
